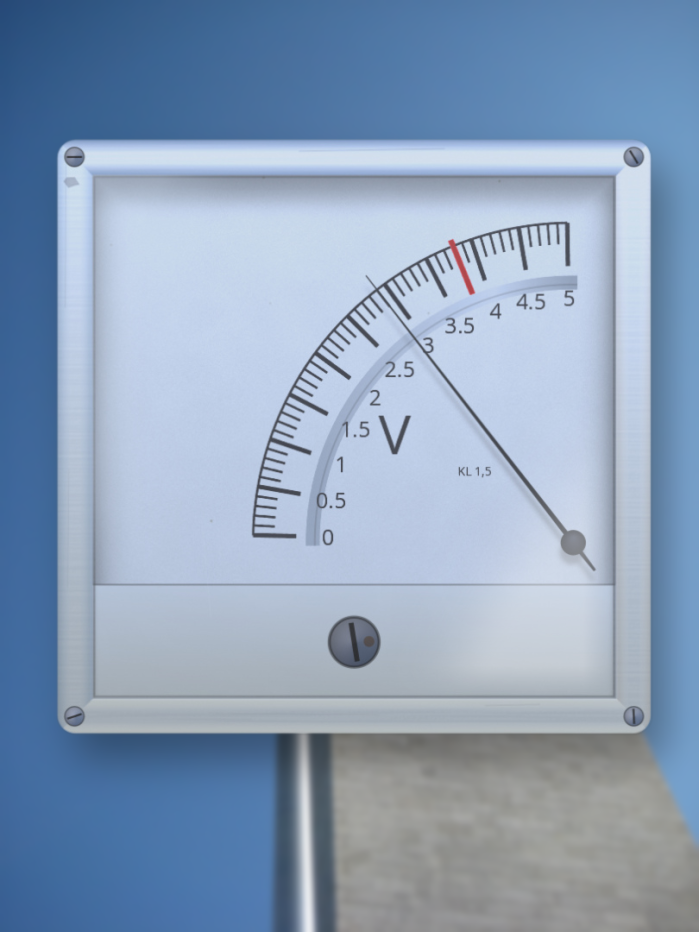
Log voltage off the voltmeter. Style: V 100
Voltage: V 2.9
